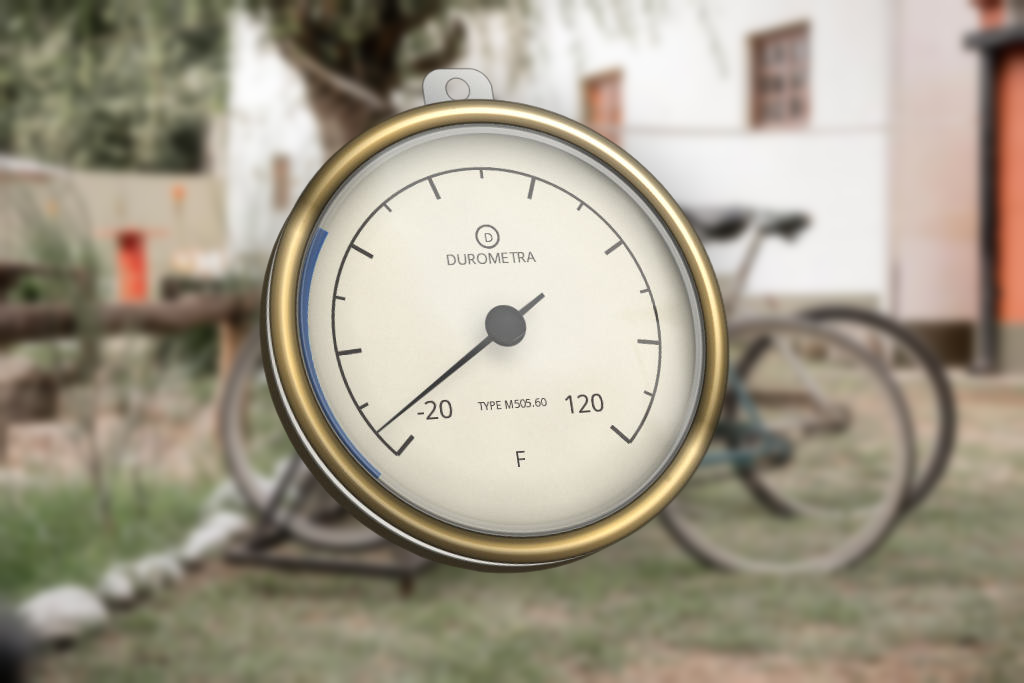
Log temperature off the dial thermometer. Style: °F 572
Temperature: °F -15
